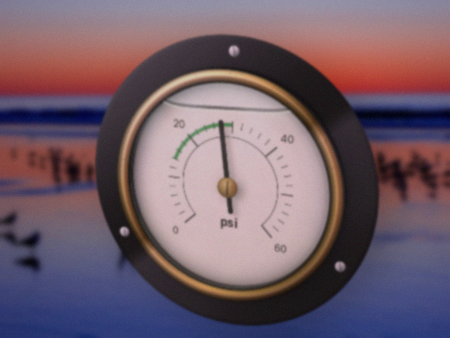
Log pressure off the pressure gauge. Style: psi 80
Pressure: psi 28
